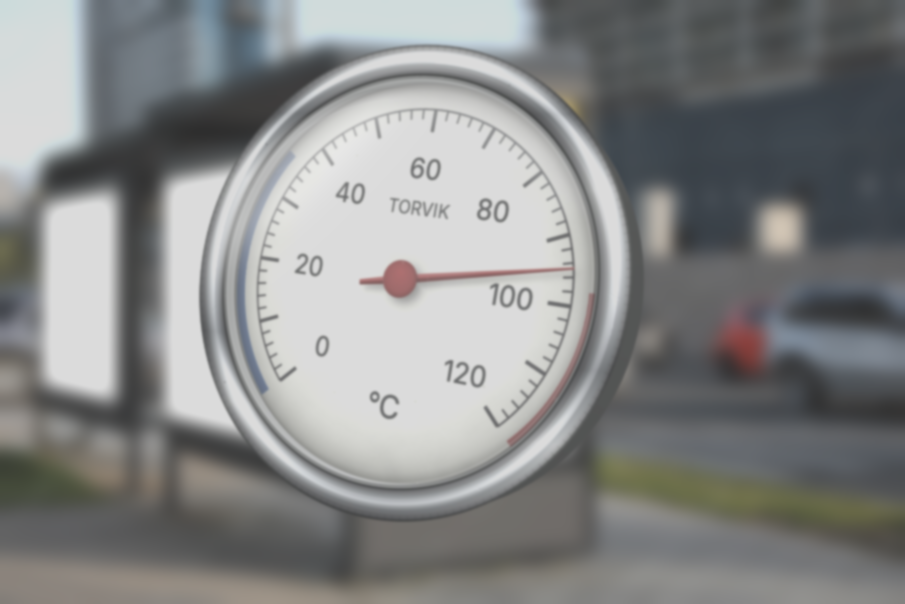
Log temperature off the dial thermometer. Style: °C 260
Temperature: °C 95
